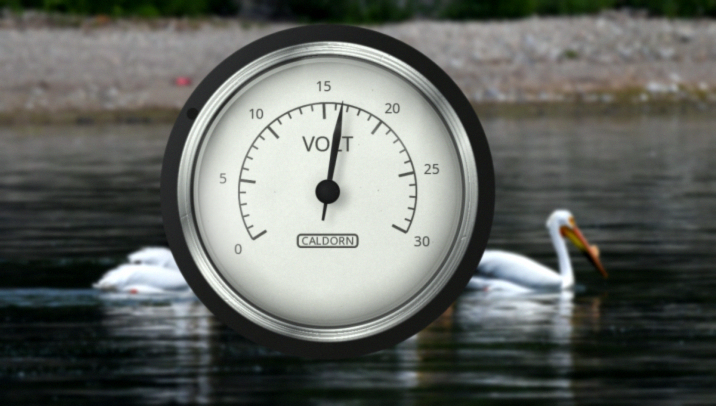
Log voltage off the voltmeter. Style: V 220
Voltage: V 16.5
